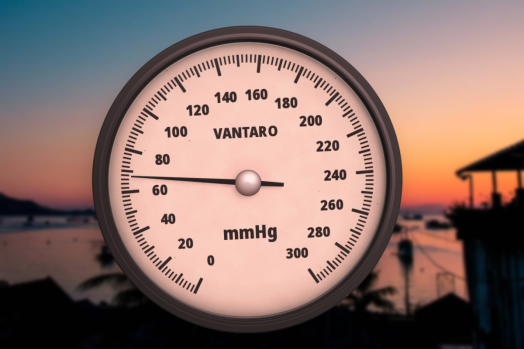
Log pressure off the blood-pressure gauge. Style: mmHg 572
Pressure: mmHg 68
